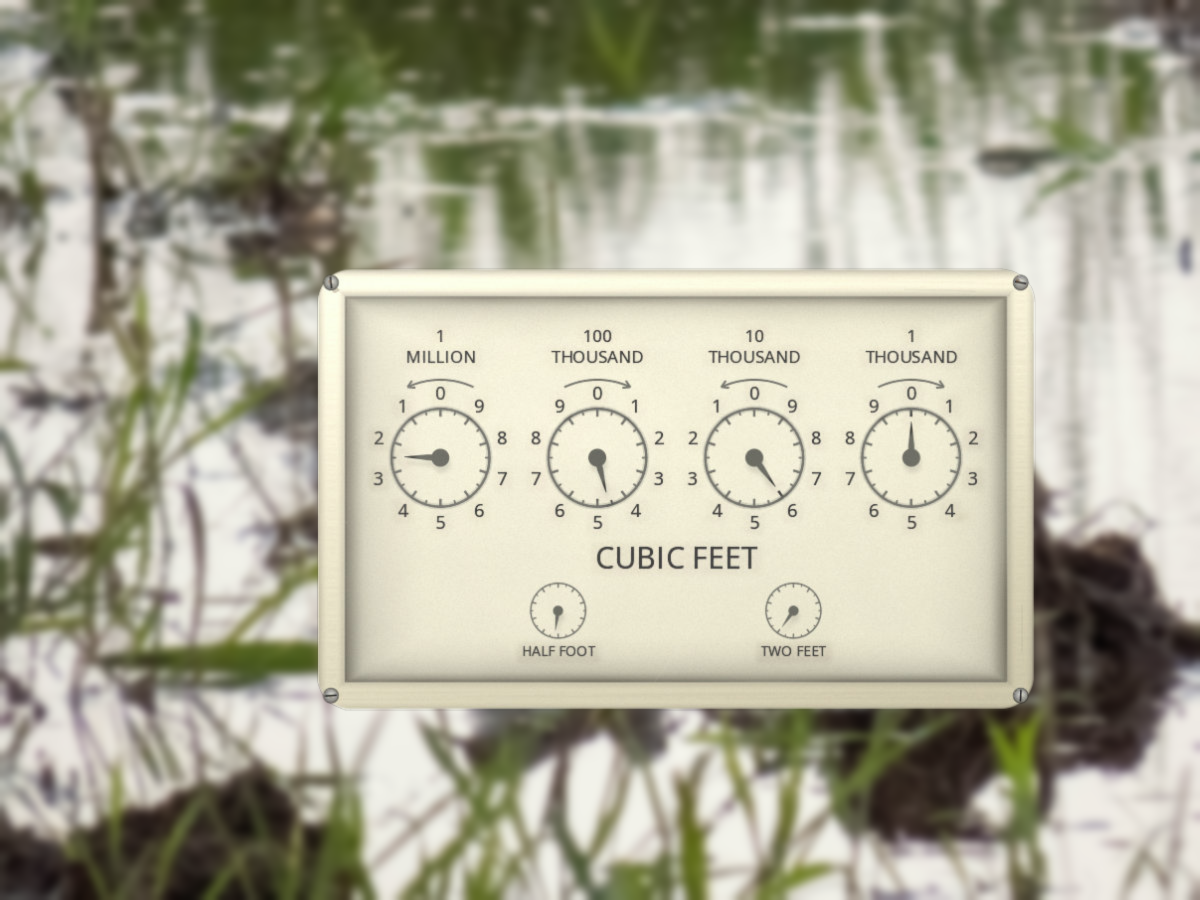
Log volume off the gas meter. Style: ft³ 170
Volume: ft³ 246000
